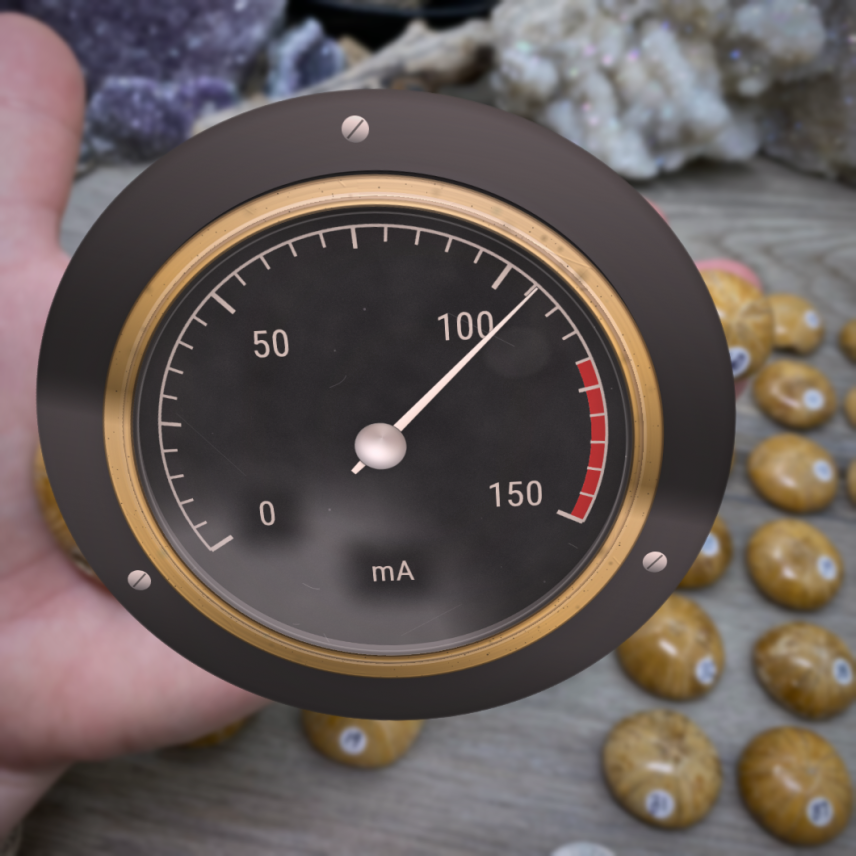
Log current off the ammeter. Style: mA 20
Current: mA 105
